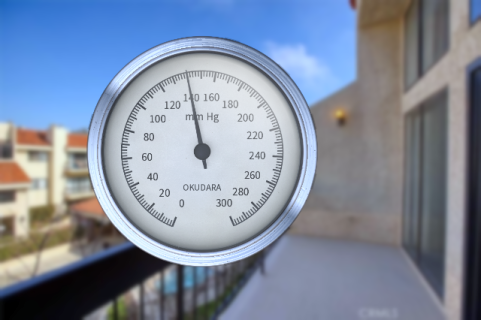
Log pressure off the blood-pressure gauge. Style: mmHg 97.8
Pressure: mmHg 140
